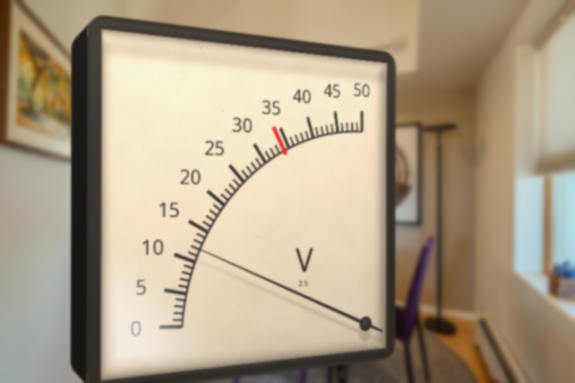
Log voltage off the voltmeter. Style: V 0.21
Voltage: V 12
